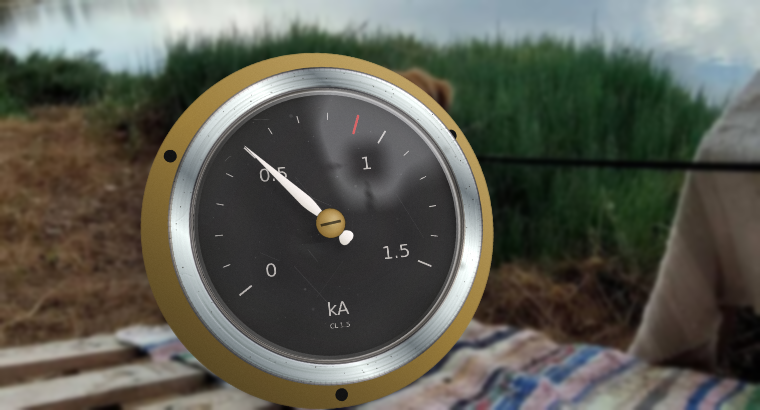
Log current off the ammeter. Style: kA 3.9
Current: kA 0.5
